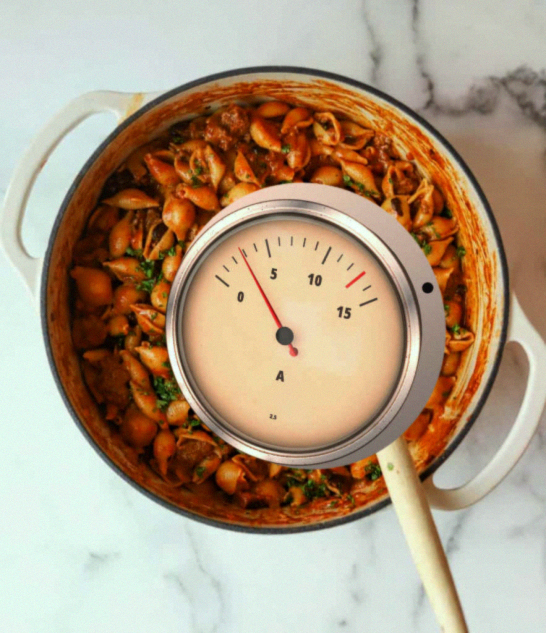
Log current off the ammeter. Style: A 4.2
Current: A 3
